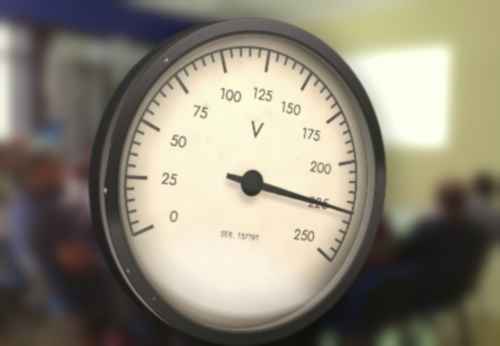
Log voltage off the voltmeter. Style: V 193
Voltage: V 225
